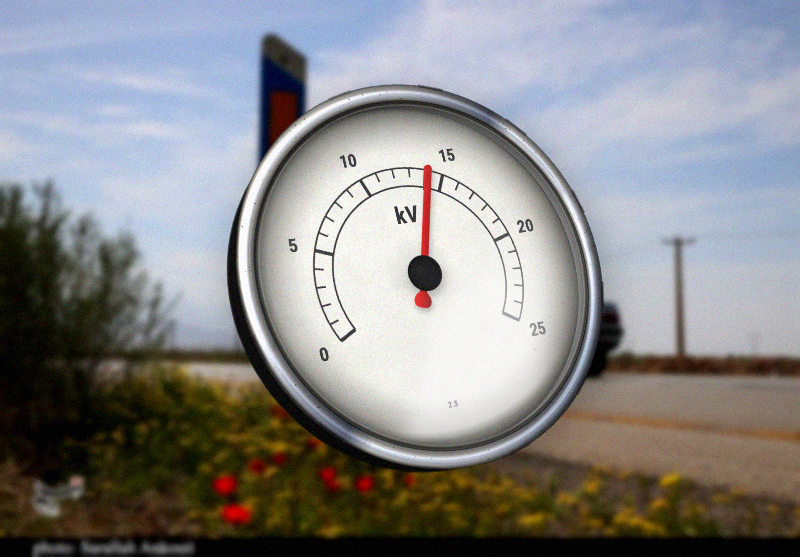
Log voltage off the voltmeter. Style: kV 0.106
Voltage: kV 14
